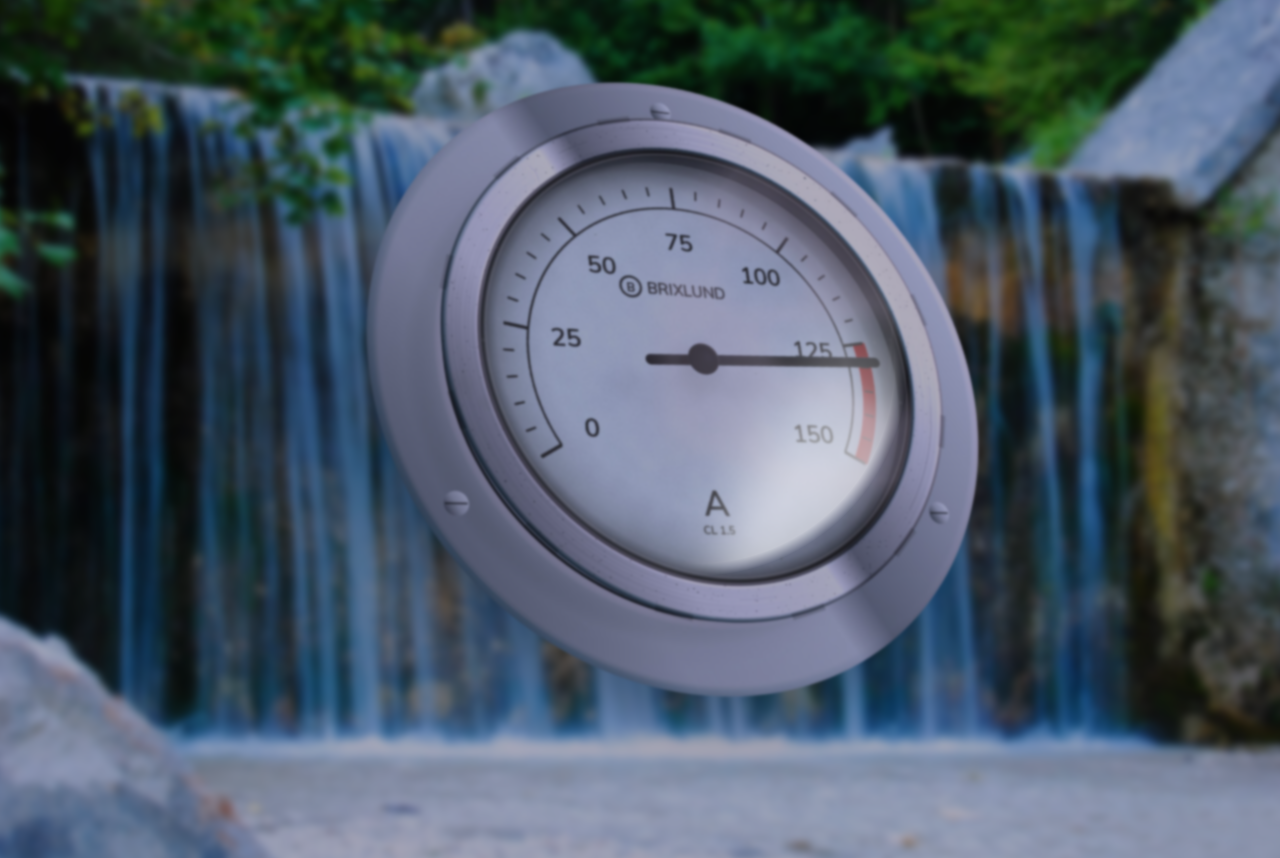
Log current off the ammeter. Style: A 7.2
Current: A 130
